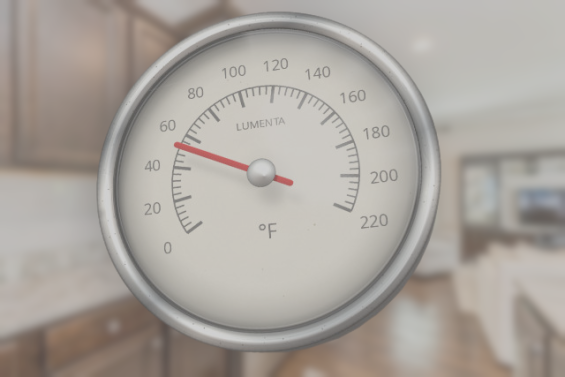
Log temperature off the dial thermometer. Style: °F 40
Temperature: °F 52
